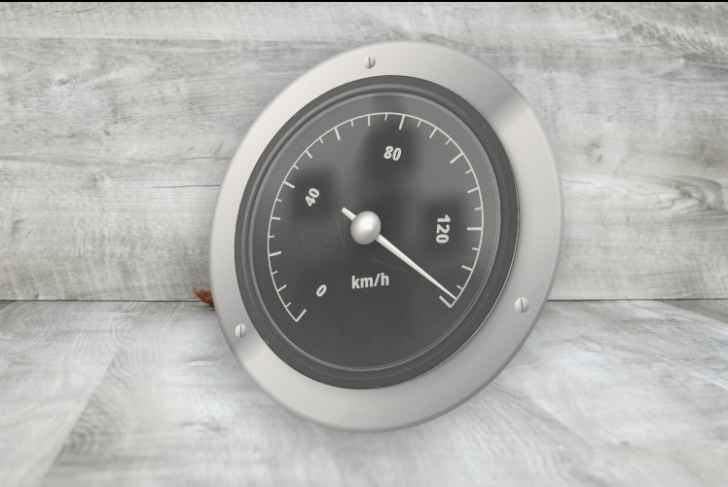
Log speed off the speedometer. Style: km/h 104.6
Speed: km/h 137.5
